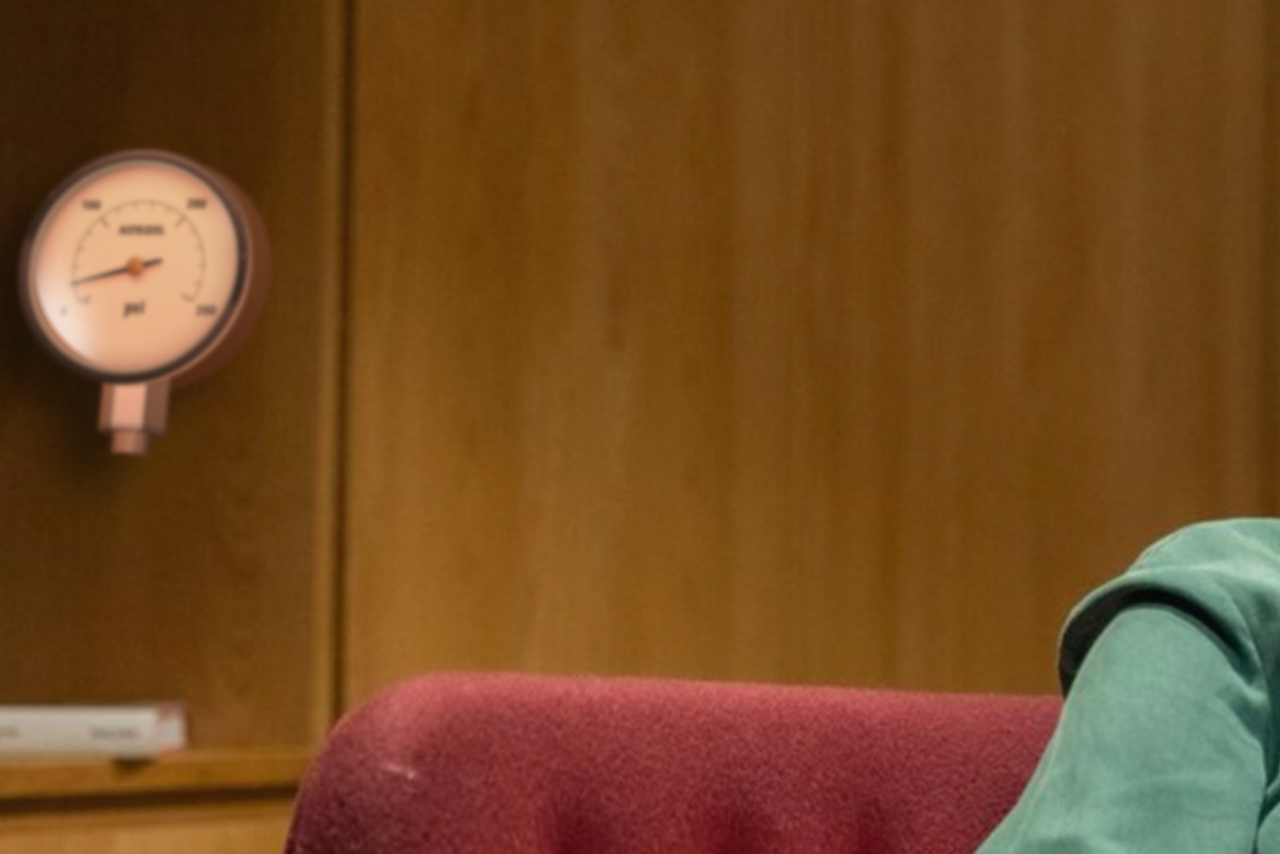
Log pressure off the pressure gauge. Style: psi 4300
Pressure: psi 20
